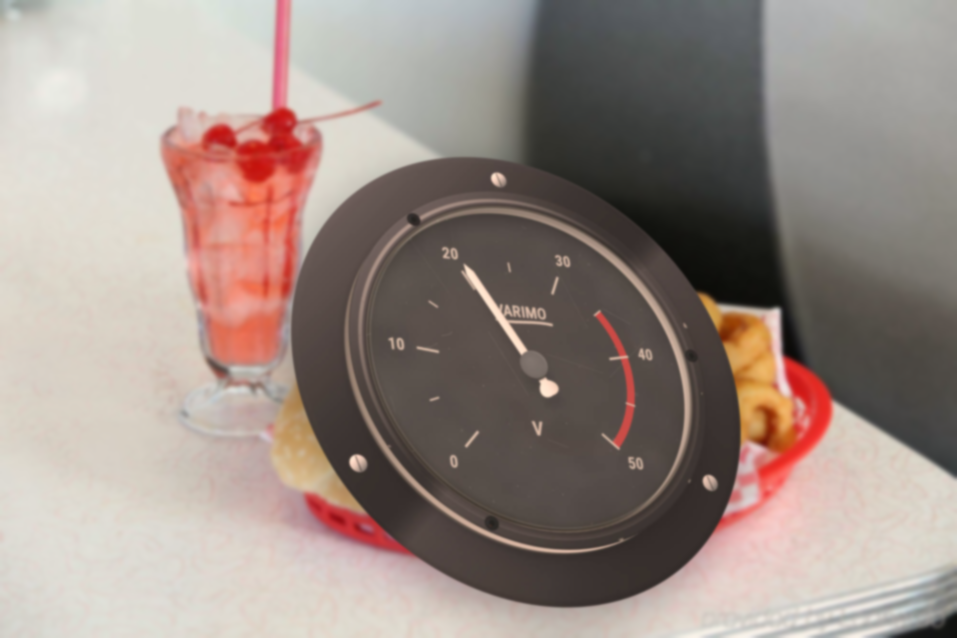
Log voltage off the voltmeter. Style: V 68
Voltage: V 20
